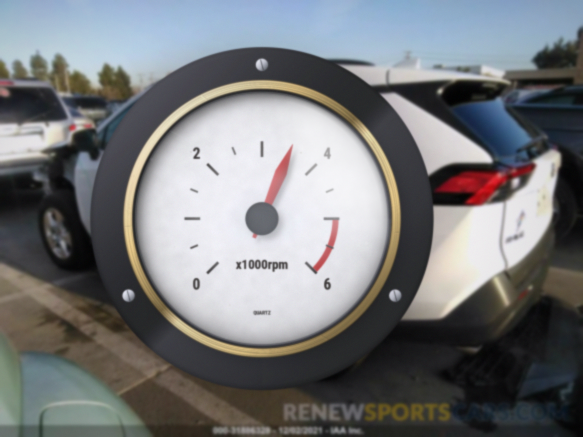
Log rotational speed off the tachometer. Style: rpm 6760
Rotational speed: rpm 3500
